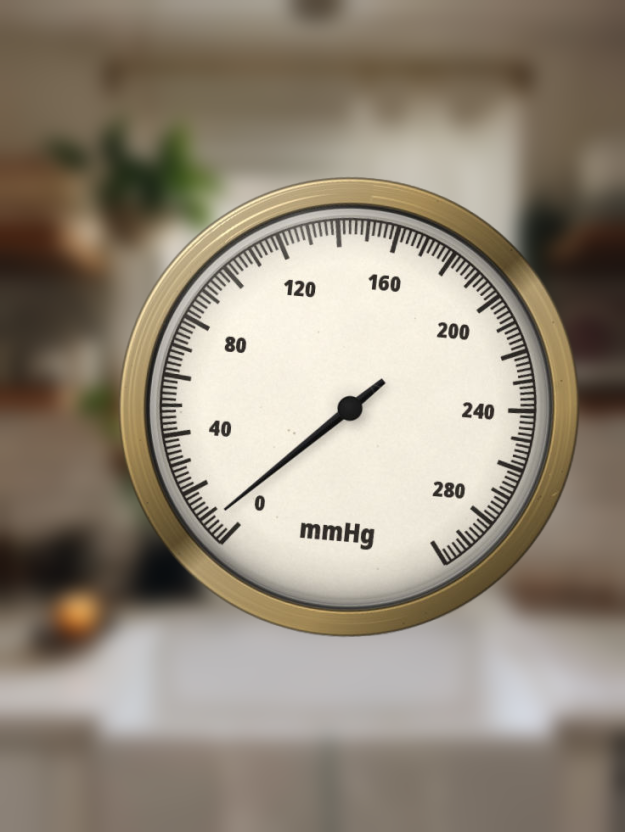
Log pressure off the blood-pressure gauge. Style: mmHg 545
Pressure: mmHg 8
